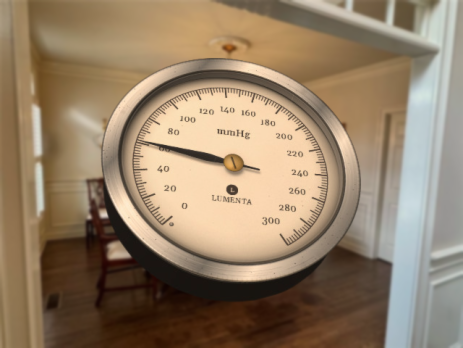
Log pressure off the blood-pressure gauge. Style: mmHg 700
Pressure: mmHg 60
